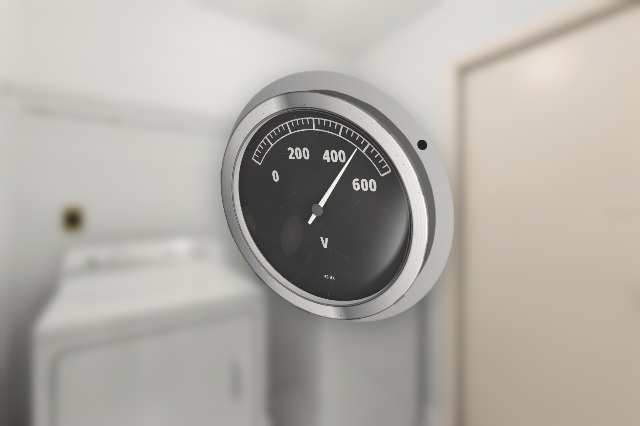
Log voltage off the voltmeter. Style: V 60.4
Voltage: V 480
